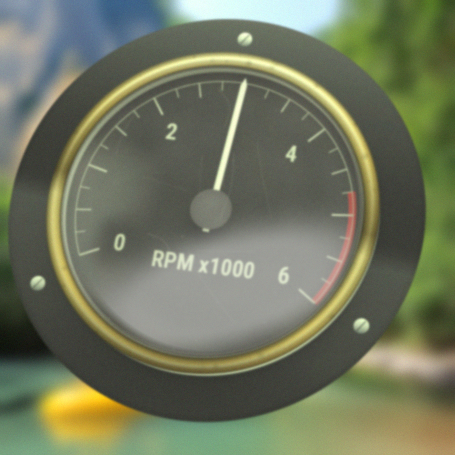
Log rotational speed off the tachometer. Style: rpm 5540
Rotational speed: rpm 3000
